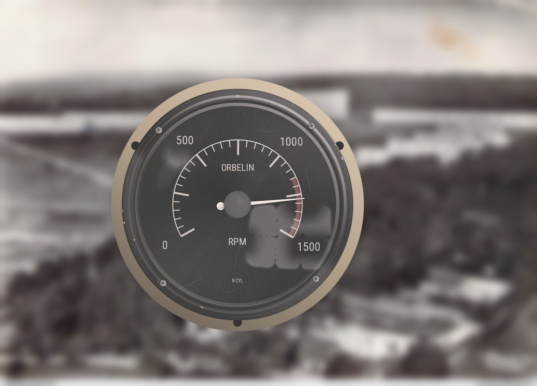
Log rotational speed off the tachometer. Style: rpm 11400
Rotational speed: rpm 1275
